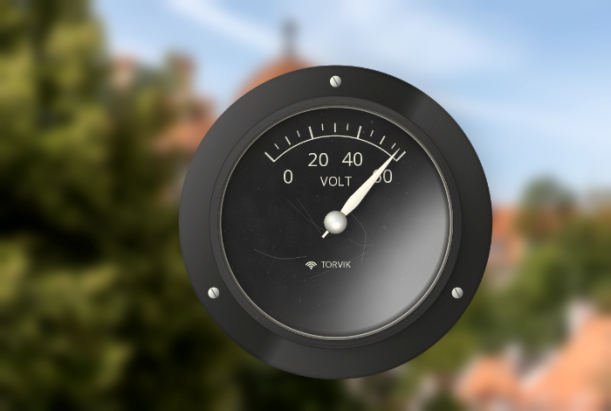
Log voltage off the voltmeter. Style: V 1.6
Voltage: V 57.5
